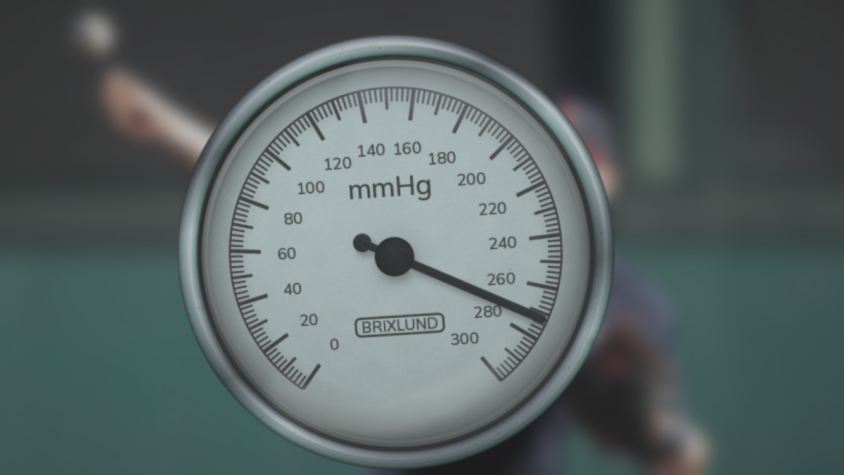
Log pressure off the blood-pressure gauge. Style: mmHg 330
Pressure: mmHg 272
